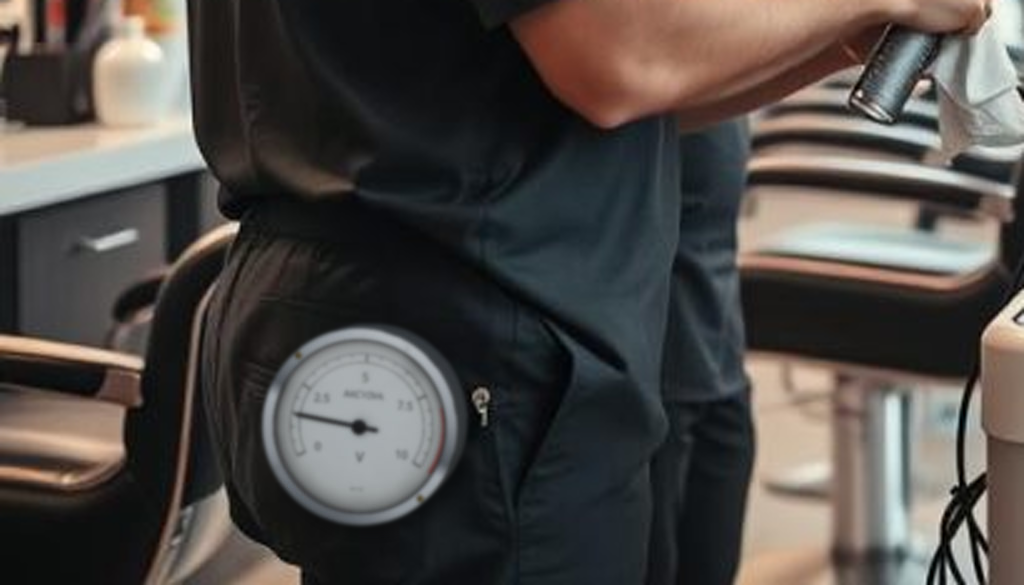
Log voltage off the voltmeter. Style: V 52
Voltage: V 1.5
